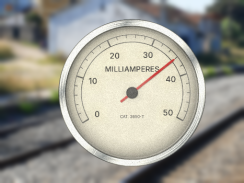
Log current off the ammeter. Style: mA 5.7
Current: mA 36
